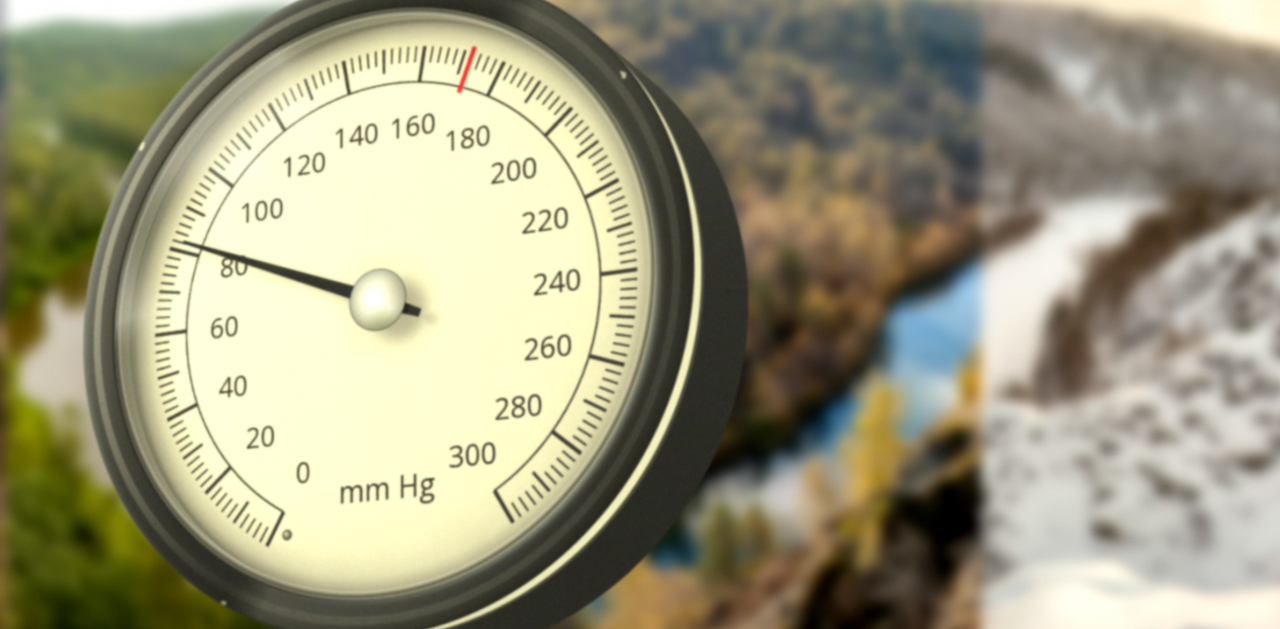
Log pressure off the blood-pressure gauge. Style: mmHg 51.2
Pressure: mmHg 82
